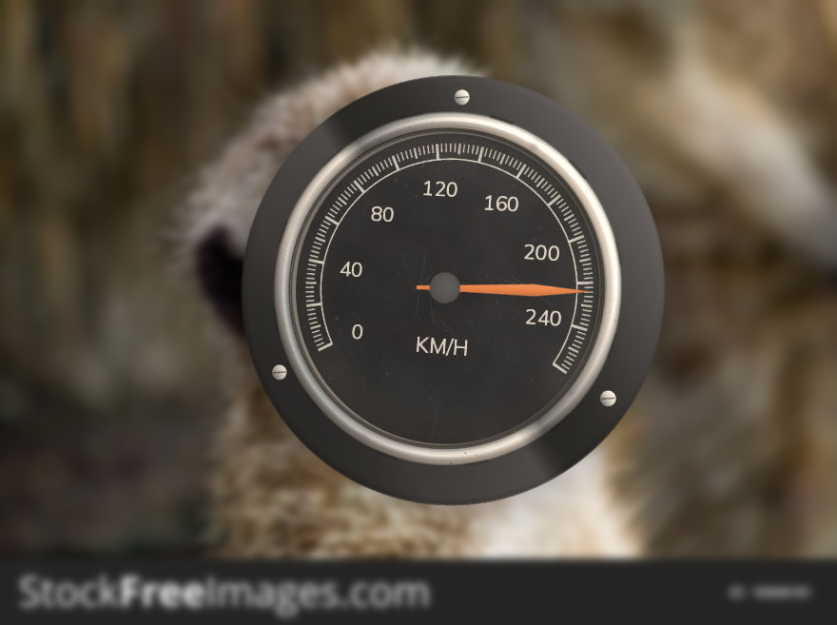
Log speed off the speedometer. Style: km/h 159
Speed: km/h 224
